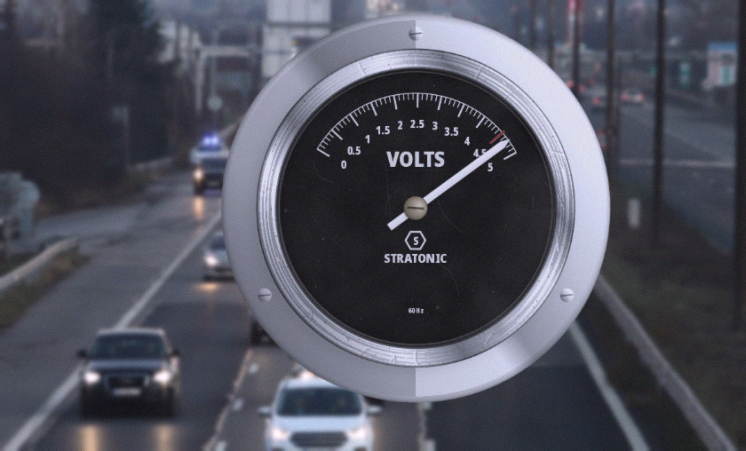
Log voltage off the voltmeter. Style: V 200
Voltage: V 4.7
